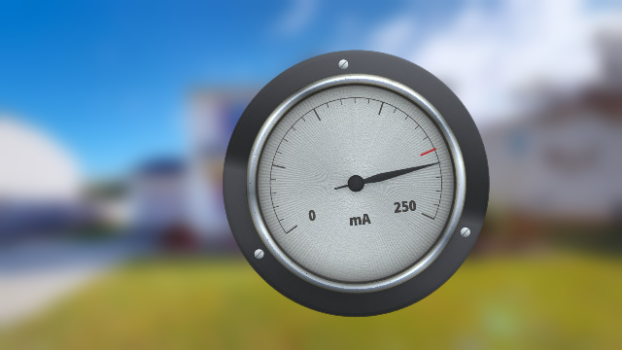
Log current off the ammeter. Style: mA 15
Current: mA 210
